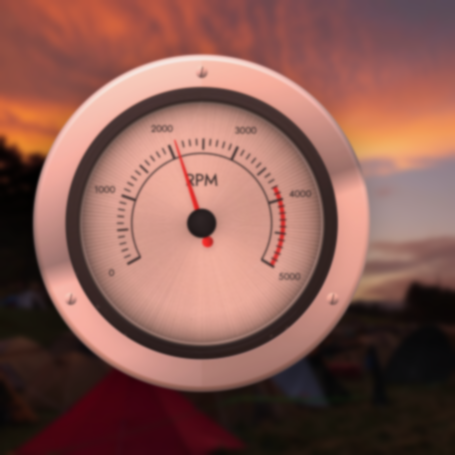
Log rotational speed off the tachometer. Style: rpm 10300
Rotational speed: rpm 2100
